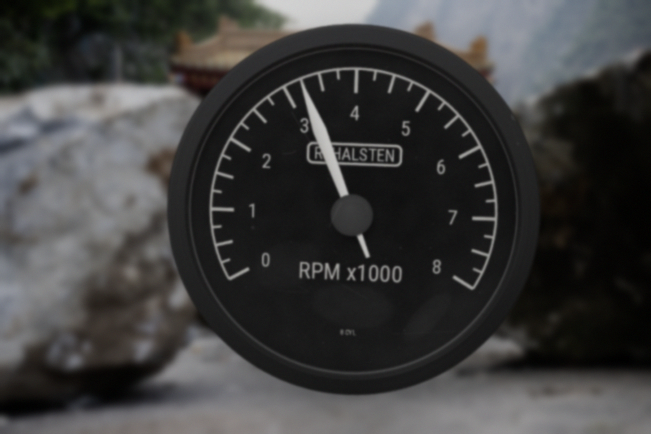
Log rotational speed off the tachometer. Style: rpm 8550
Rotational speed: rpm 3250
